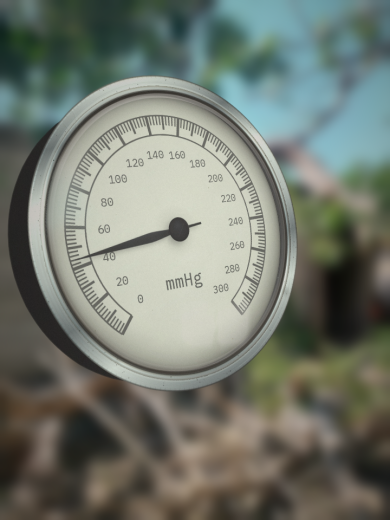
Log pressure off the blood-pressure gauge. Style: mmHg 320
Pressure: mmHg 44
